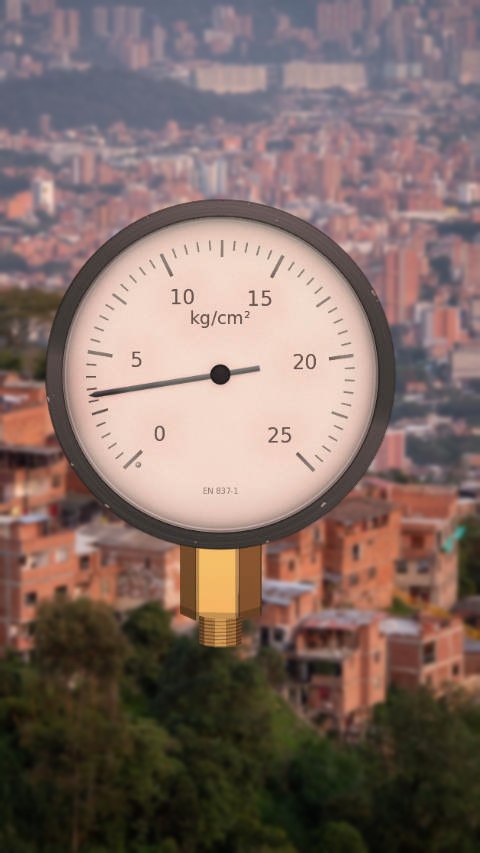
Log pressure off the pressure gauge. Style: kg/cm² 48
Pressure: kg/cm² 3.25
